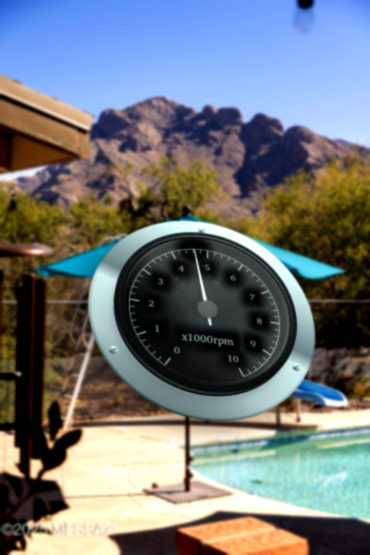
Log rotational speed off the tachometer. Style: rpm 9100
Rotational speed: rpm 4600
